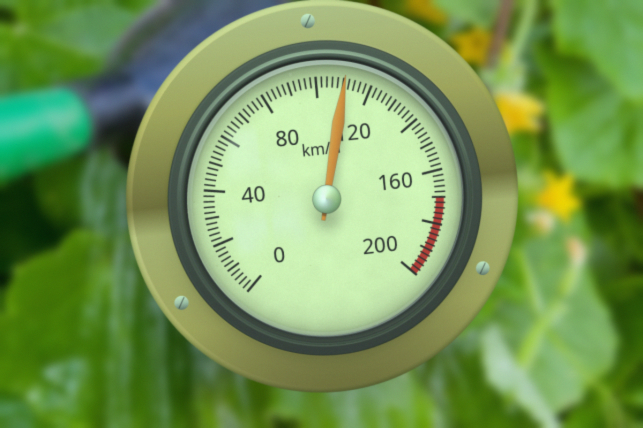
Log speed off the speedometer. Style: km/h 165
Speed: km/h 110
